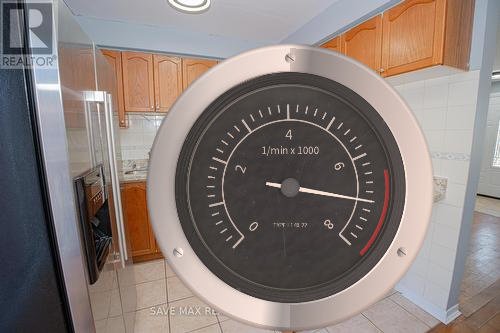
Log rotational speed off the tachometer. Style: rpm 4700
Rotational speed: rpm 7000
